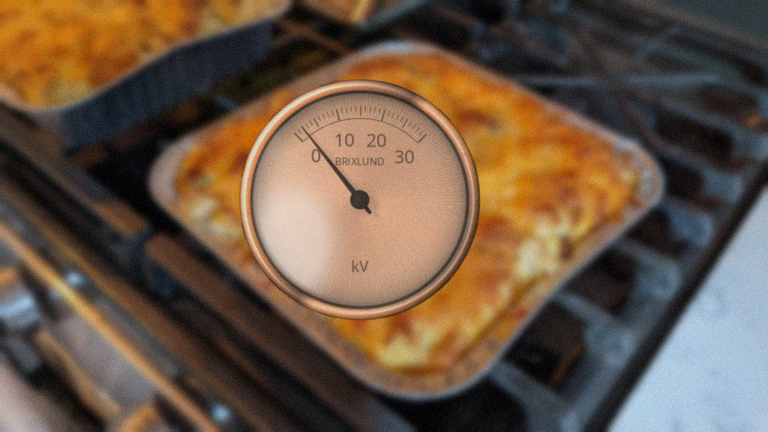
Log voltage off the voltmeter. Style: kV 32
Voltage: kV 2
